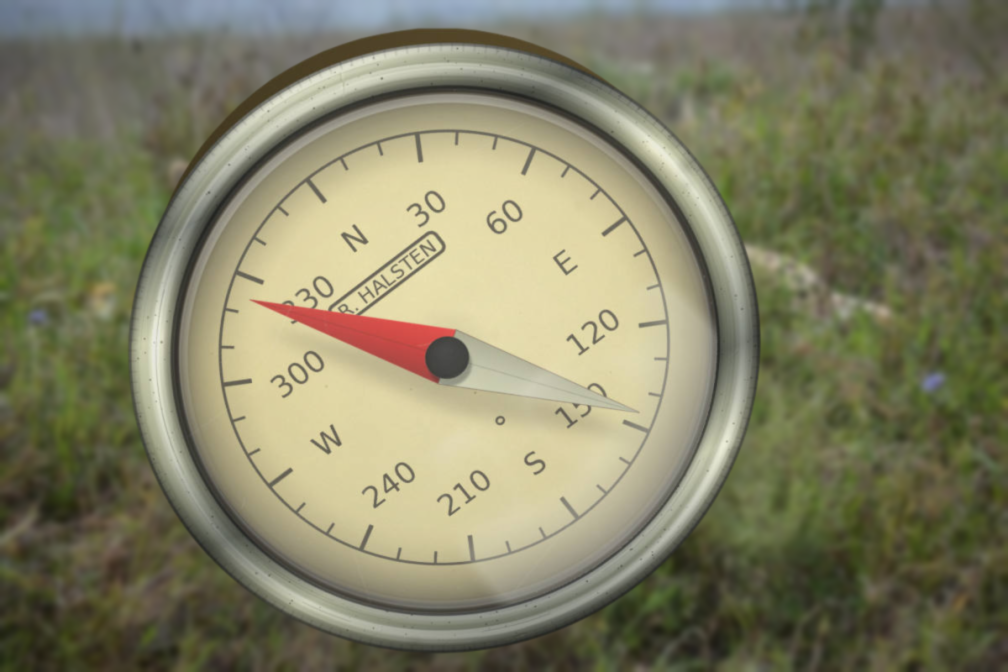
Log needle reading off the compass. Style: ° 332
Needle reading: ° 325
